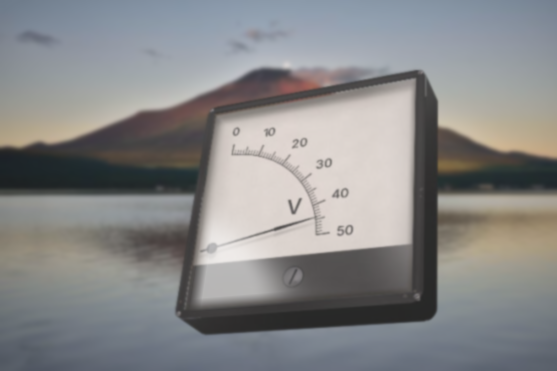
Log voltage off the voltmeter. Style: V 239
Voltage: V 45
